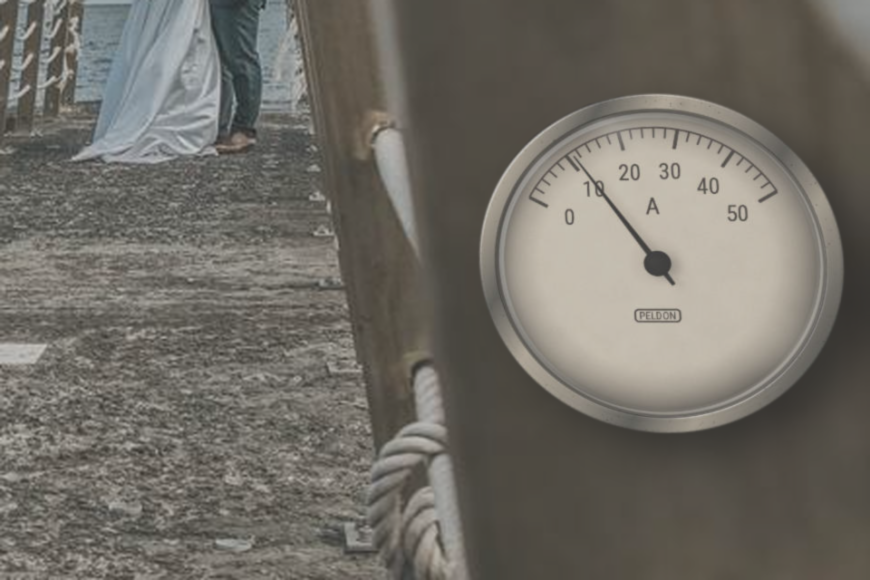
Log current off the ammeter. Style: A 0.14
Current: A 11
